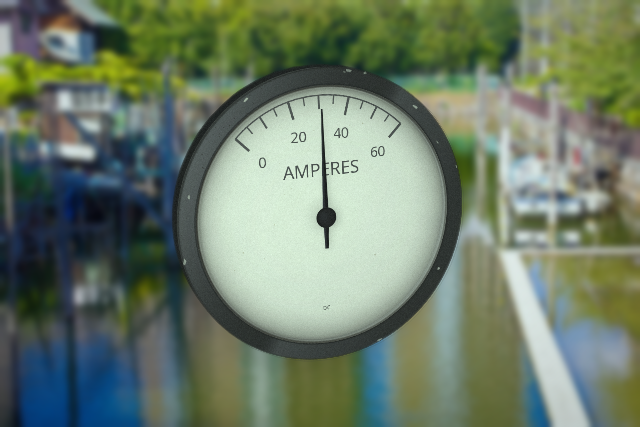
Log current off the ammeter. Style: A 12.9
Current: A 30
